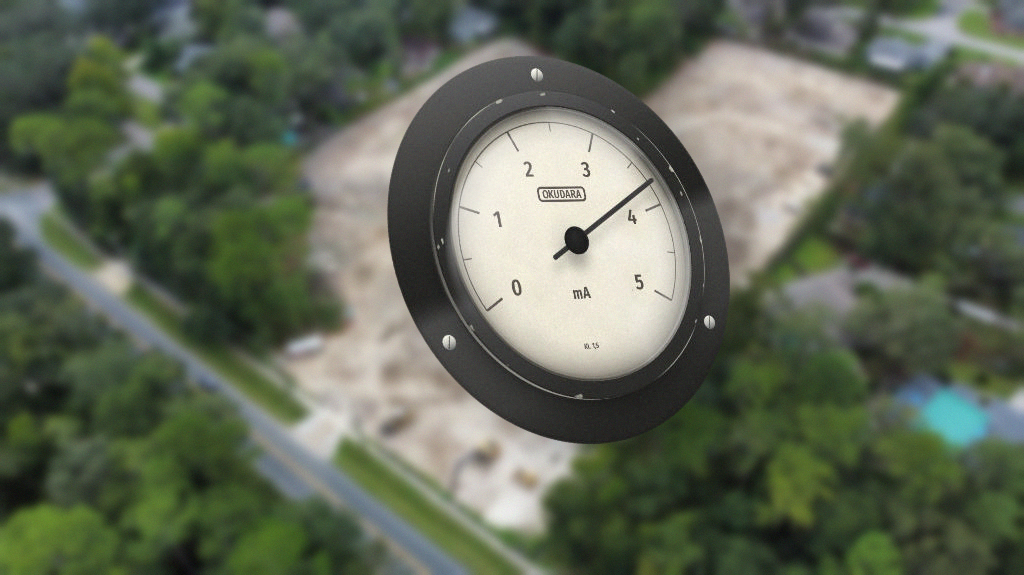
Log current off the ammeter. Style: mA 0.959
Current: mA 3.75
